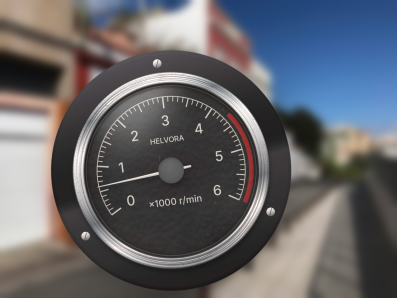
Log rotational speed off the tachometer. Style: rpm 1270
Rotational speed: rpm 600
